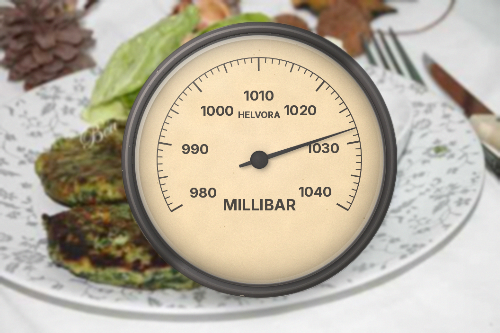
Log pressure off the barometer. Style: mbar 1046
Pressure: mbar 1028
